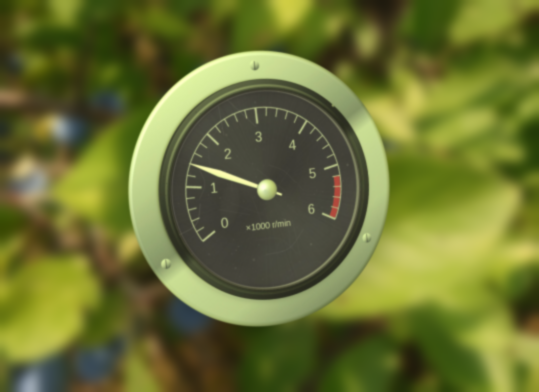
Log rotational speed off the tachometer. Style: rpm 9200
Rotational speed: rpm 1400
